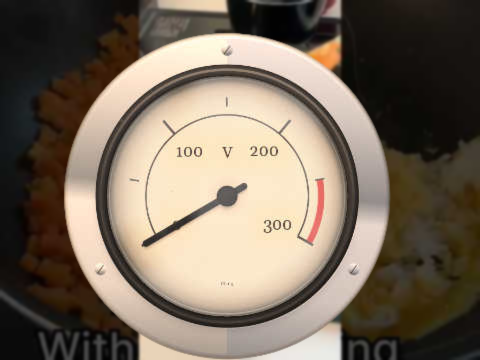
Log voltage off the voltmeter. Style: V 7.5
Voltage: V 0
